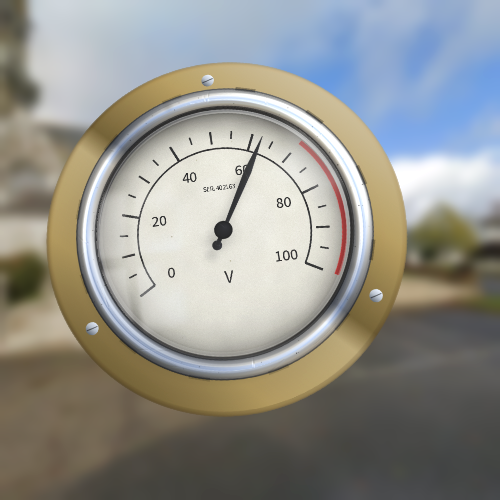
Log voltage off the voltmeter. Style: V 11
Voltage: V 62.5
